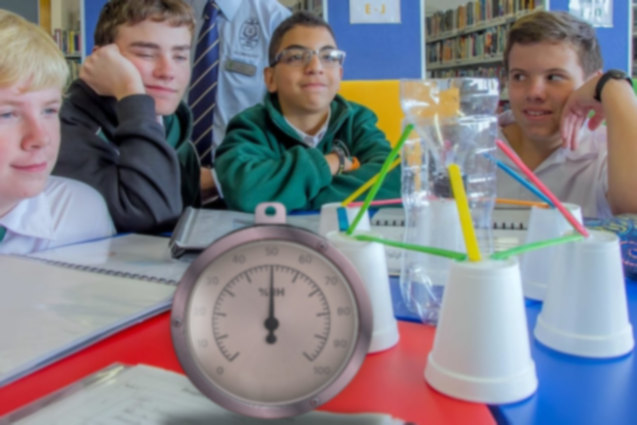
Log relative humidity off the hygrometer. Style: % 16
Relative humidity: % 50
